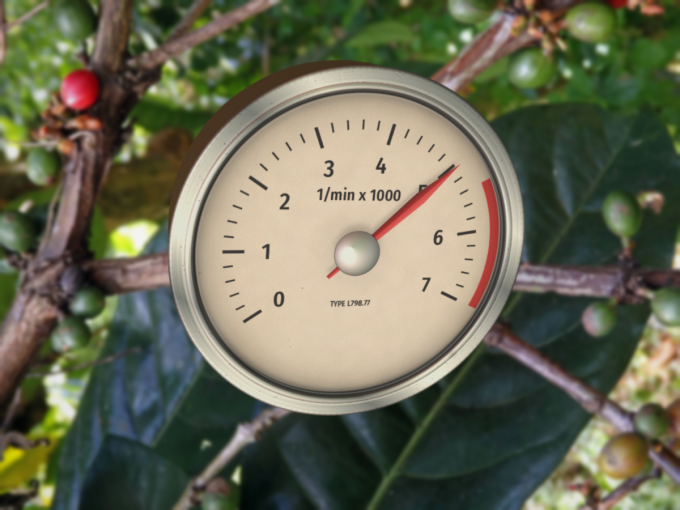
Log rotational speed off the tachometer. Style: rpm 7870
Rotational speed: rpm 5000
